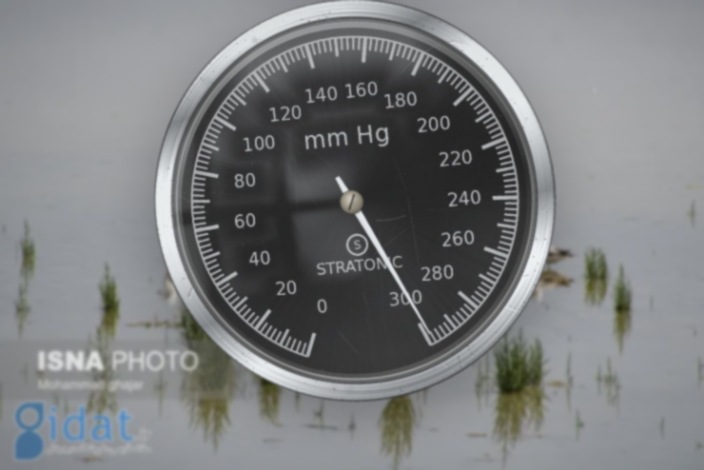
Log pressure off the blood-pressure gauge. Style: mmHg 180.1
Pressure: mmHg 298
